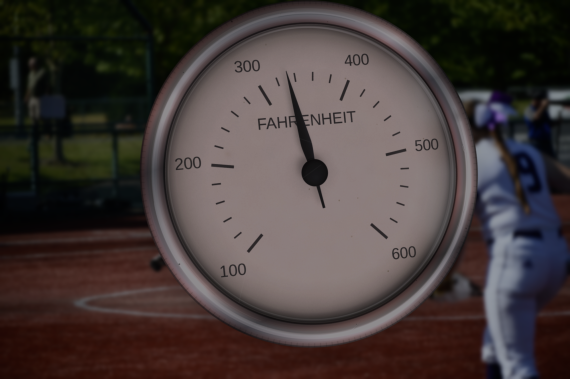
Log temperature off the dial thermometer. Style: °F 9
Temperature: °F 330
